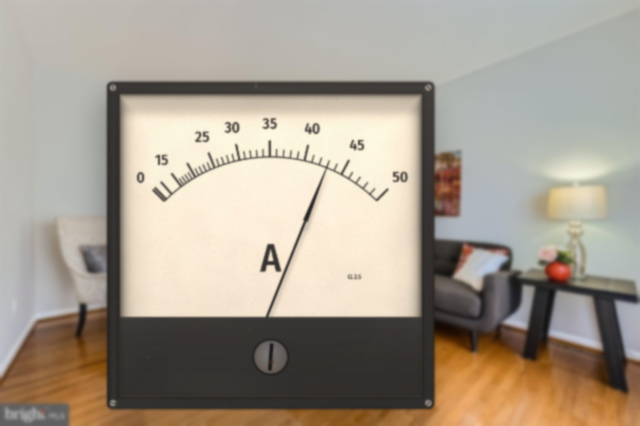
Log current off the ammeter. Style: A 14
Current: A 43
